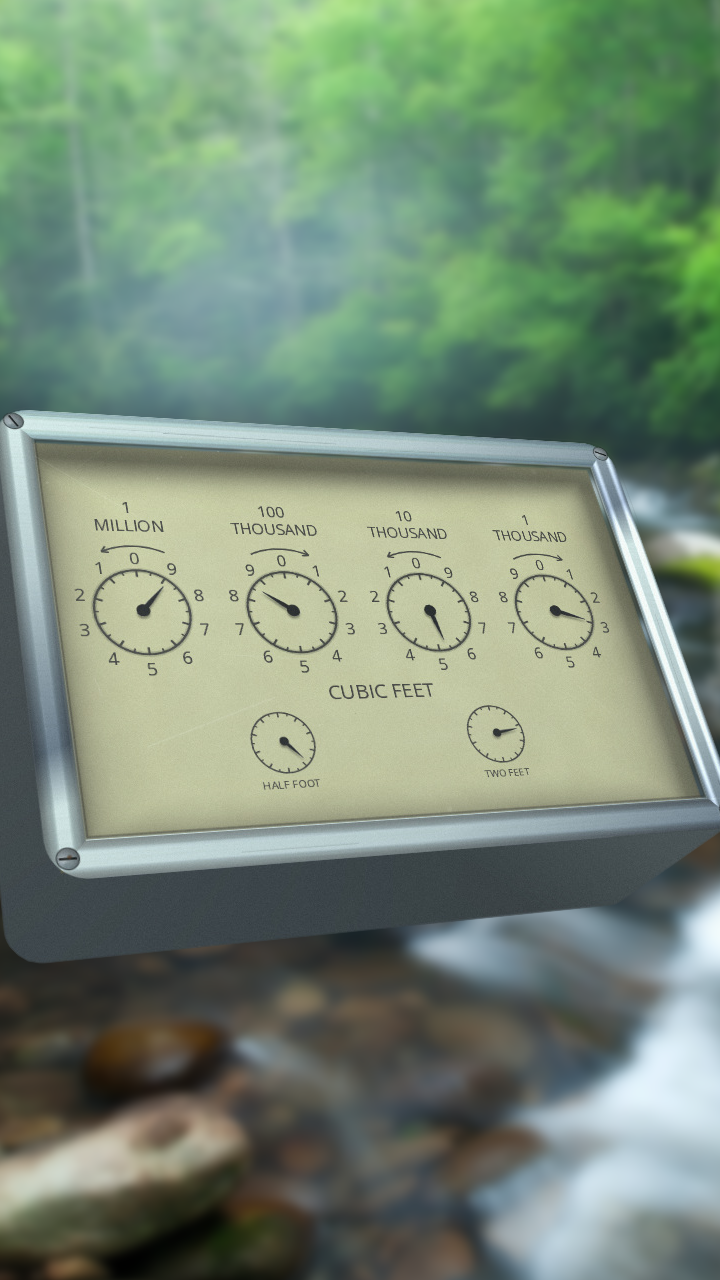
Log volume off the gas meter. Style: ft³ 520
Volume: ft³ 885300
